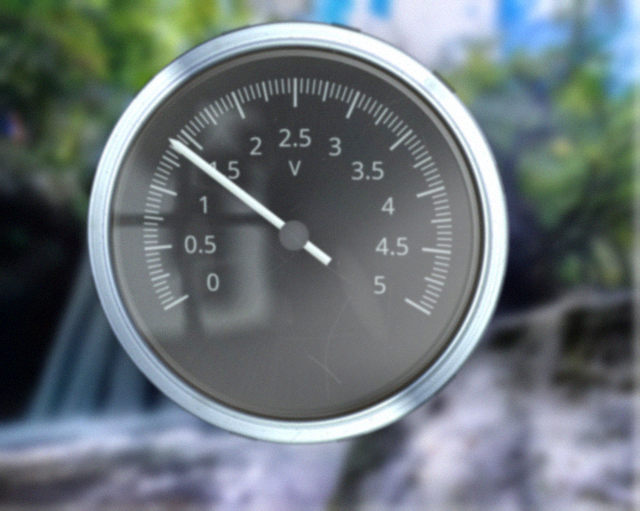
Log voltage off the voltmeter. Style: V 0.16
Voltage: V 1.4
